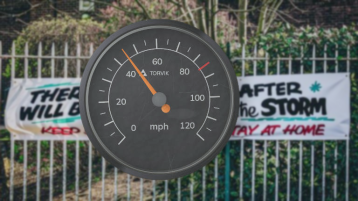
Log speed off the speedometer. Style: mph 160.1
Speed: mph 45
